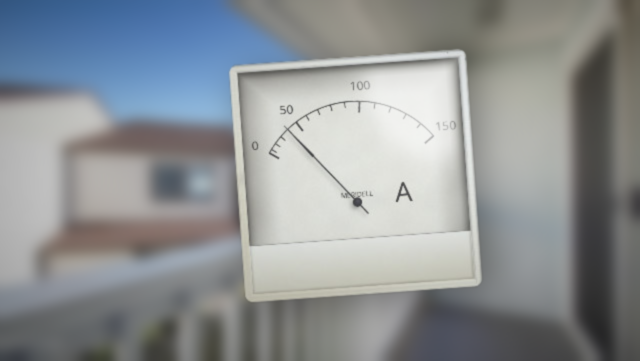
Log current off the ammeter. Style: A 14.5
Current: A 40
